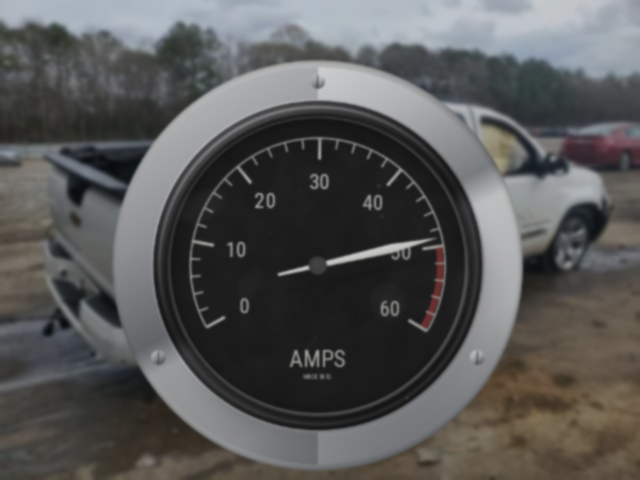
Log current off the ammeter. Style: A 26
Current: A 49
